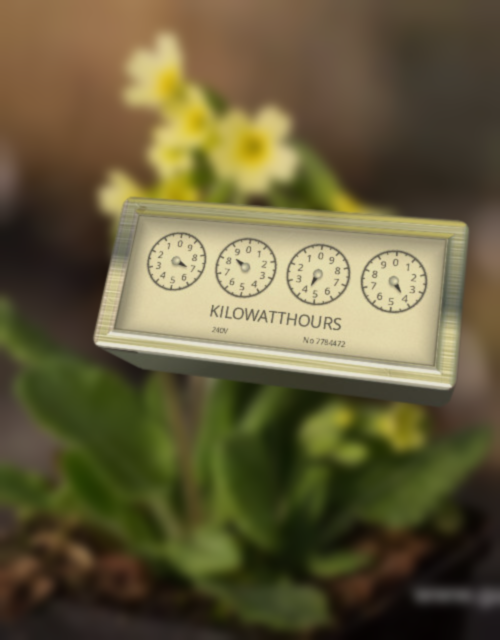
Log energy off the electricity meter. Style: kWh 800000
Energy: kWh 6844
